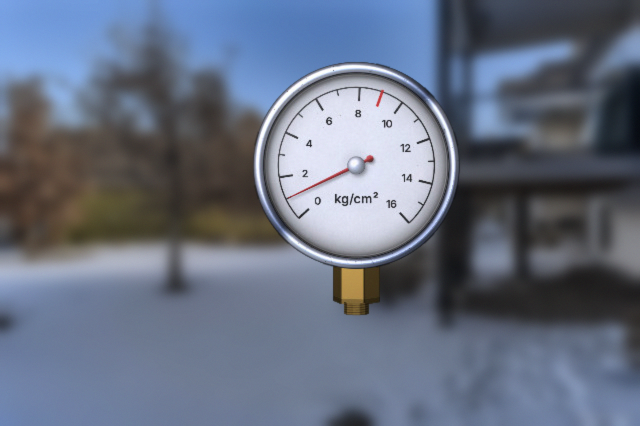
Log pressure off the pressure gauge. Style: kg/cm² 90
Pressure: kg/cm² 1
